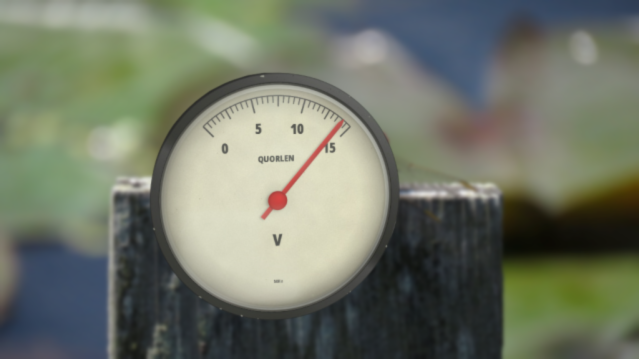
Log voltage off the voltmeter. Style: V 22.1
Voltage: V 14
